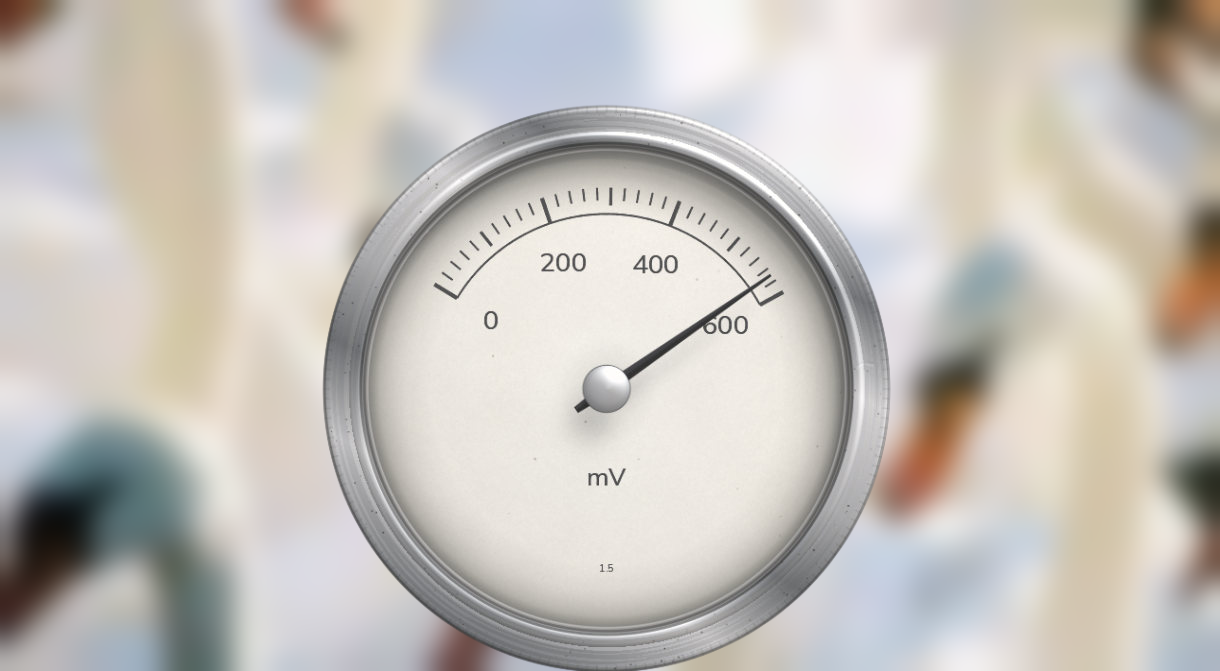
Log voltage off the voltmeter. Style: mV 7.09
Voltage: mV 570
